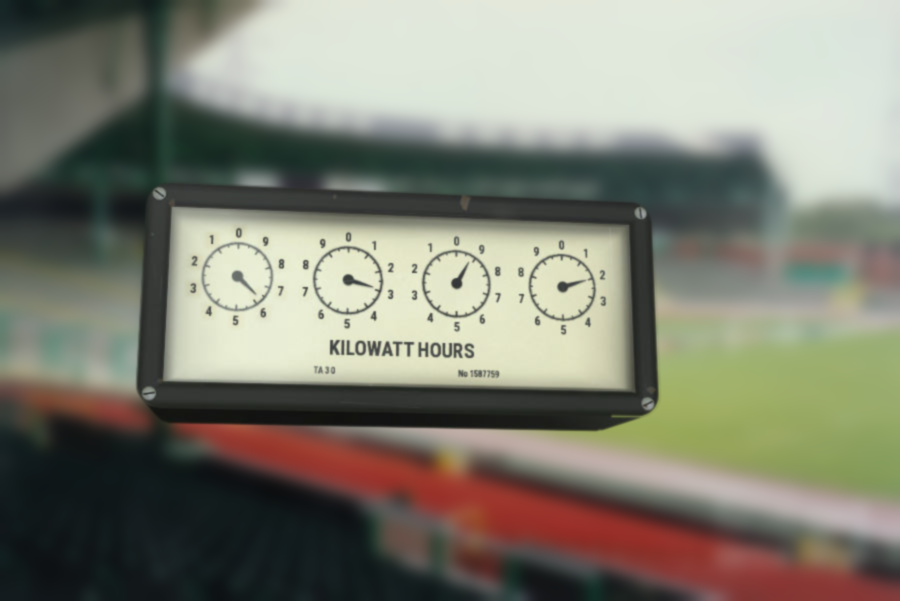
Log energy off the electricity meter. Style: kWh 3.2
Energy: kWh 6292
